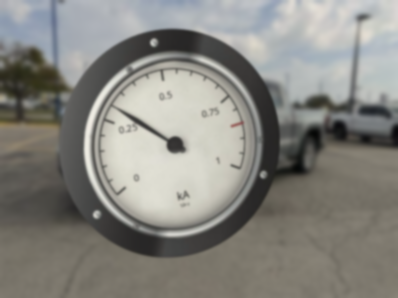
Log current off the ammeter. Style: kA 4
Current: kA 0.3
